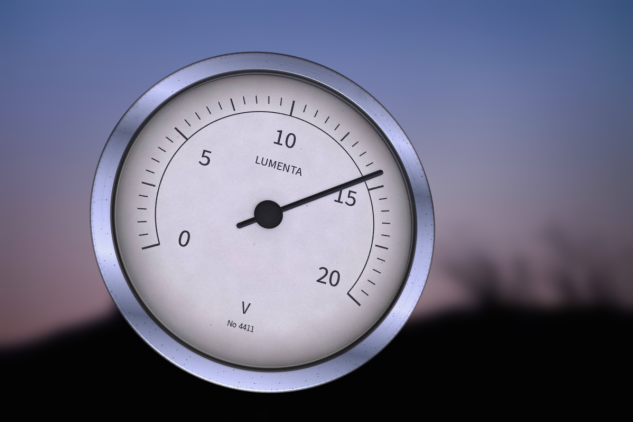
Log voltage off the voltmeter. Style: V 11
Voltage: V 14.5
